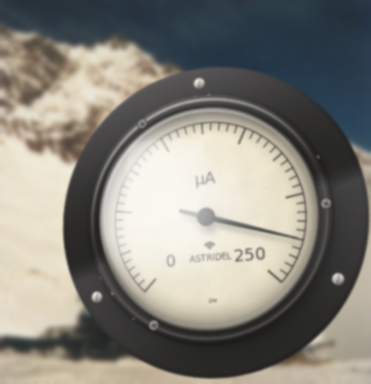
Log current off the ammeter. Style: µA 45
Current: µA 225
